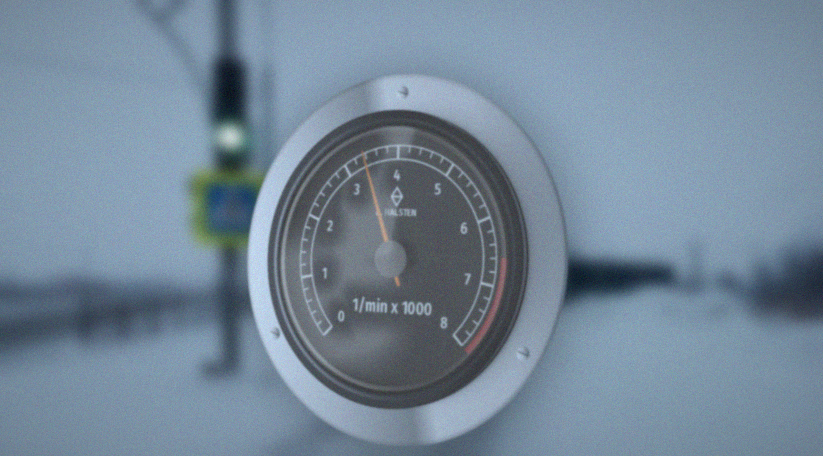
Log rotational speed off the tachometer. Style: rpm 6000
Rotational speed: rpm 3400
